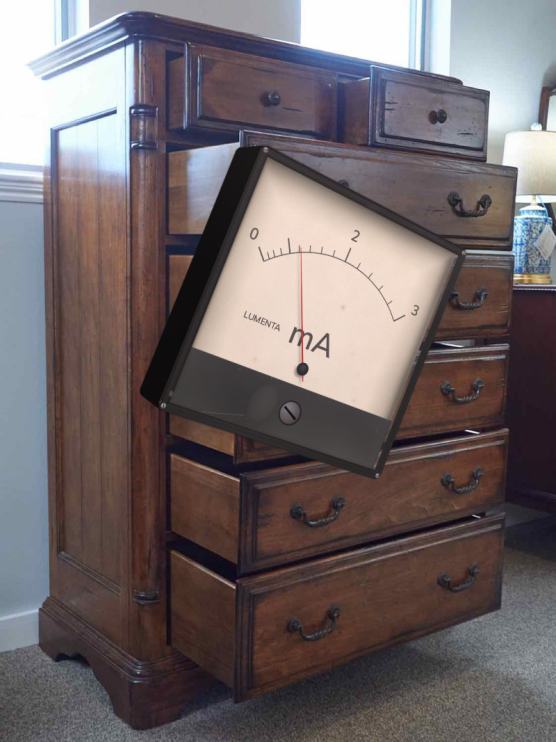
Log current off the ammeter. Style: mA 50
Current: mA 1.2
